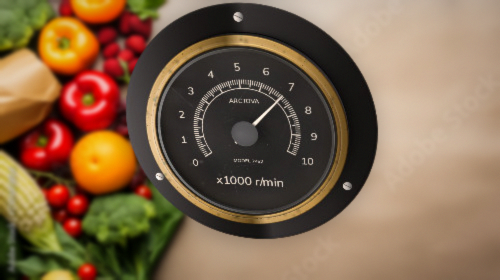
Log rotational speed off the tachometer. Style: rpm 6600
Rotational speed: rpm 7000
